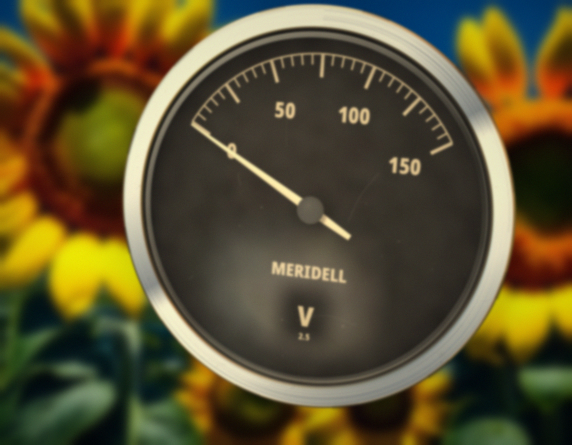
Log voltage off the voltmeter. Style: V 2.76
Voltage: V 0
